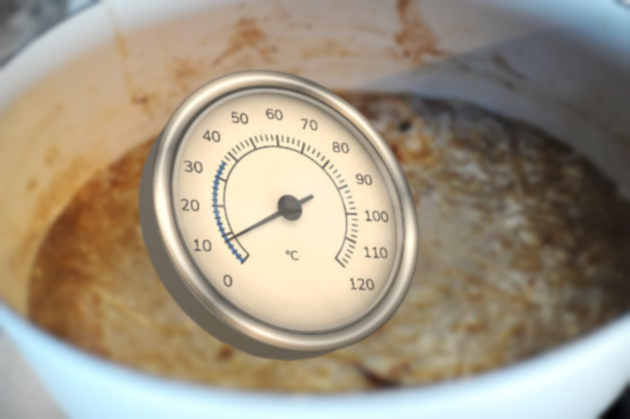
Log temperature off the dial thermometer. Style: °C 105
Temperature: °C 8
